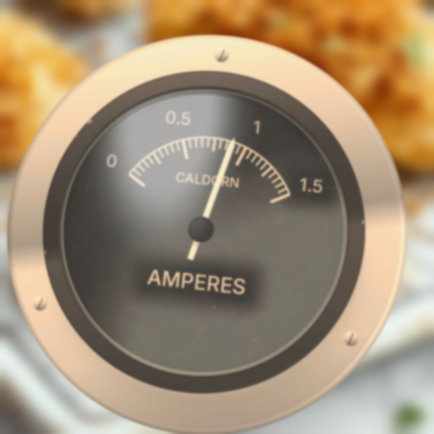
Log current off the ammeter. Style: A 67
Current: A 0.9
